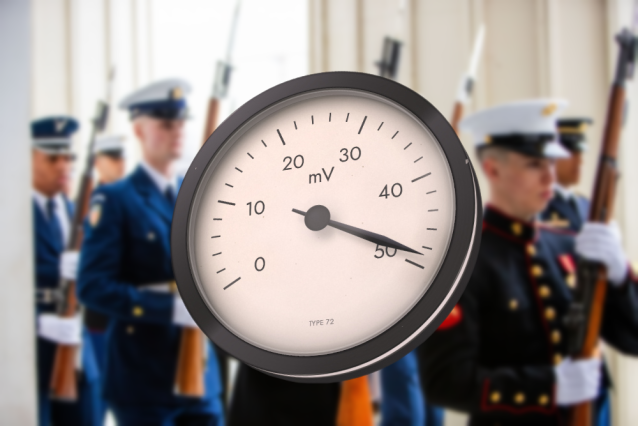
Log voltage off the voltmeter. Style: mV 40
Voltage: mV 49
